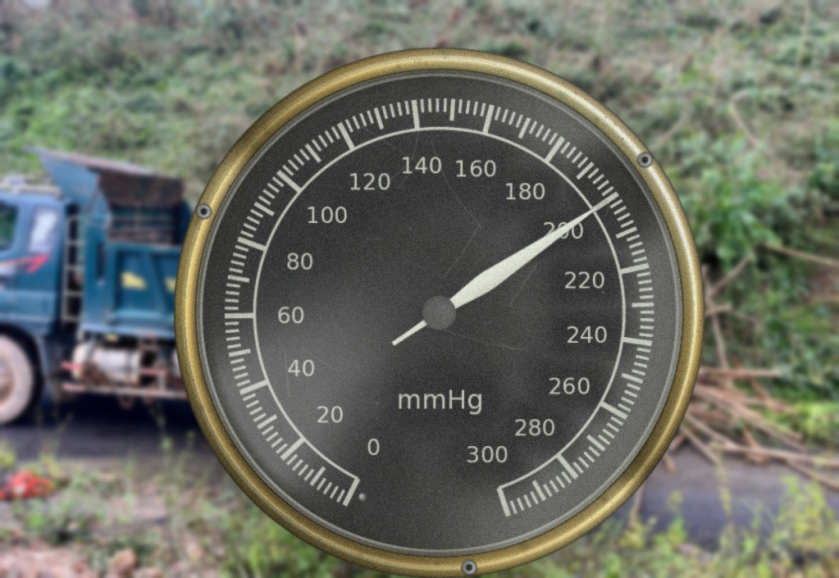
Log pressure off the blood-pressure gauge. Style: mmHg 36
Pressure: mmHg 200
